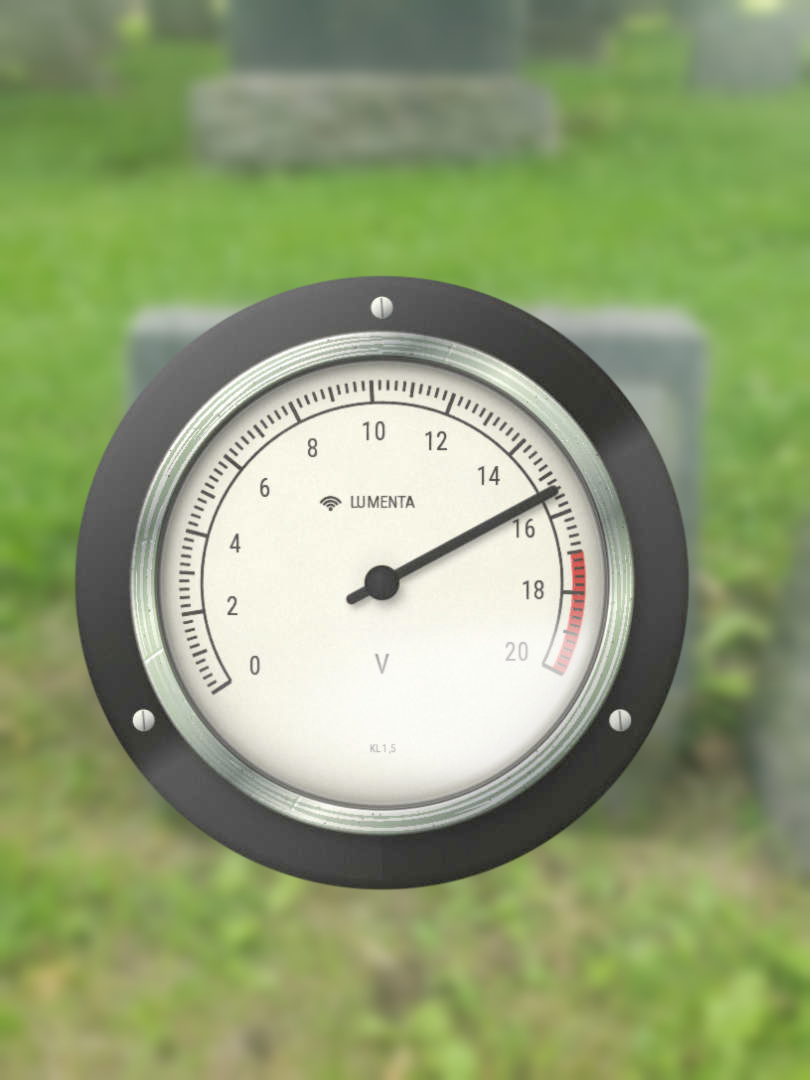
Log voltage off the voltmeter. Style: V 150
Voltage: V 15.4
